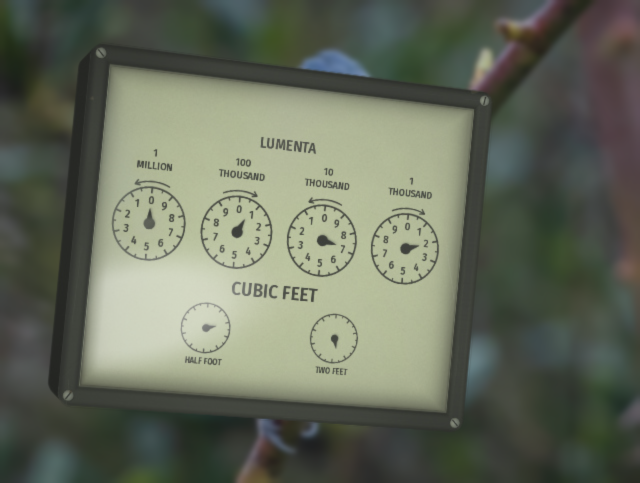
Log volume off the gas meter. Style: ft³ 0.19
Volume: ft³ 7200
